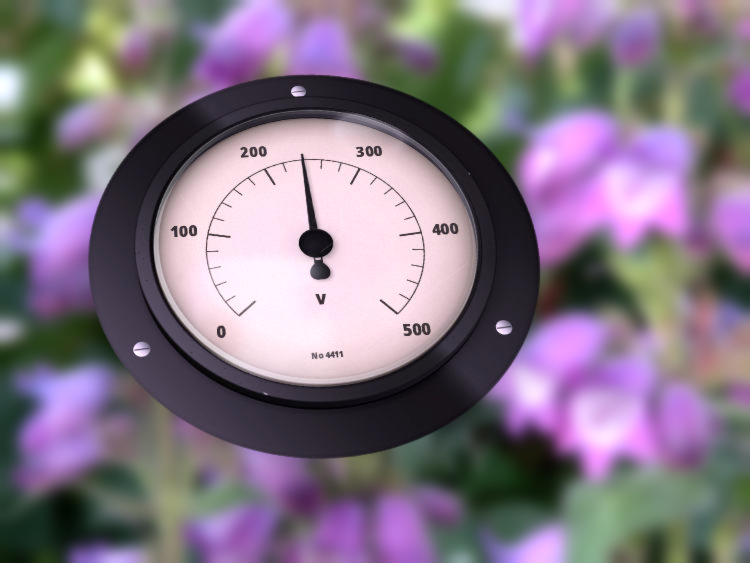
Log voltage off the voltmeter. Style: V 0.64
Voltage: V 240
